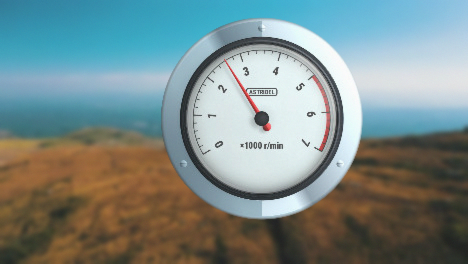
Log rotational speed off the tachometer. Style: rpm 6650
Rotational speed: rpm 2600
